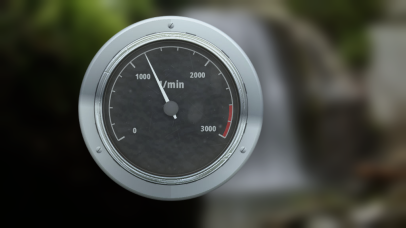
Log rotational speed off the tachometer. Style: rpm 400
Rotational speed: rpm 1200
